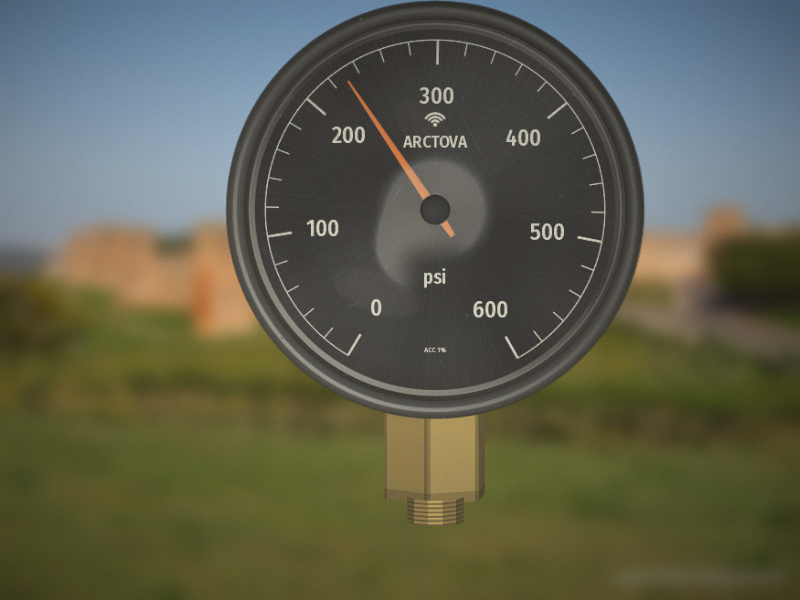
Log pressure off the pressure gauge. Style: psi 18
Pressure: psi 230
